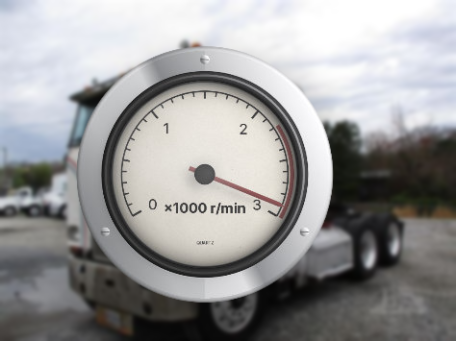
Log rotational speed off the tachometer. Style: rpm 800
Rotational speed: rpm 2900
